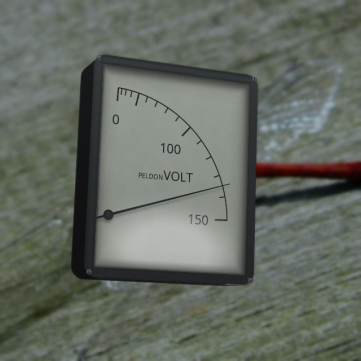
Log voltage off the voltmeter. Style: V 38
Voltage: V 135
